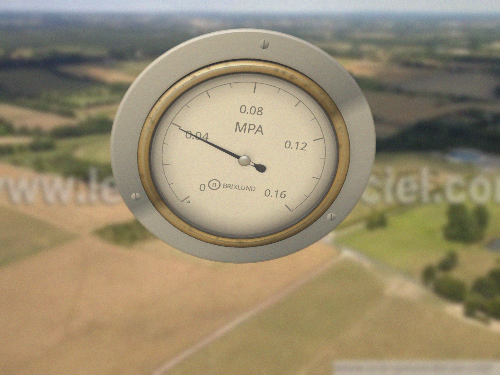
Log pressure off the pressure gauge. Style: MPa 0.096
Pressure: MPa 0.04
